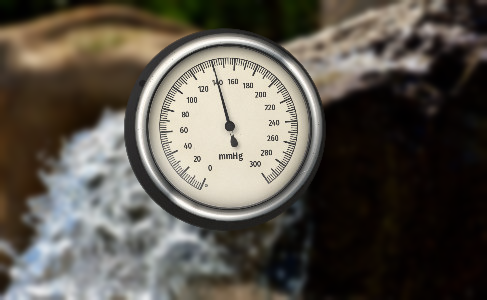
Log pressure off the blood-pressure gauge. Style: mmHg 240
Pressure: mmHg 140
